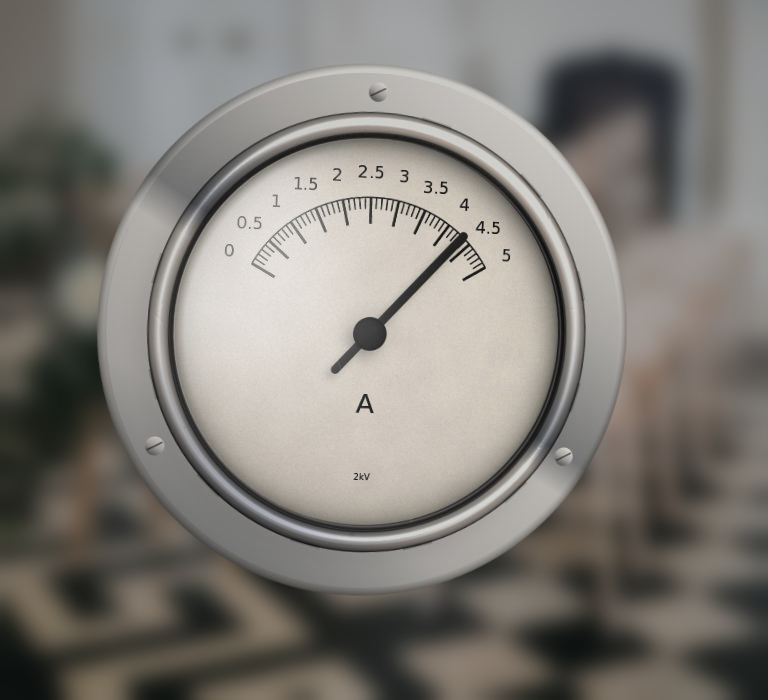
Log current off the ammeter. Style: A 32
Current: A 4.3
